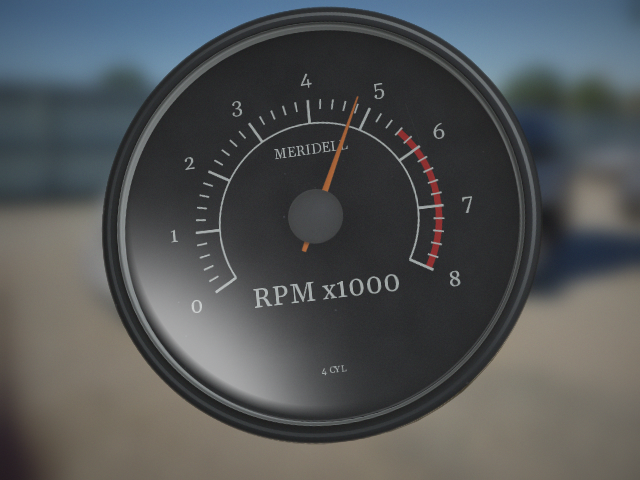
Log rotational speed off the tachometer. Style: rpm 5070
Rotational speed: rpm 4800
